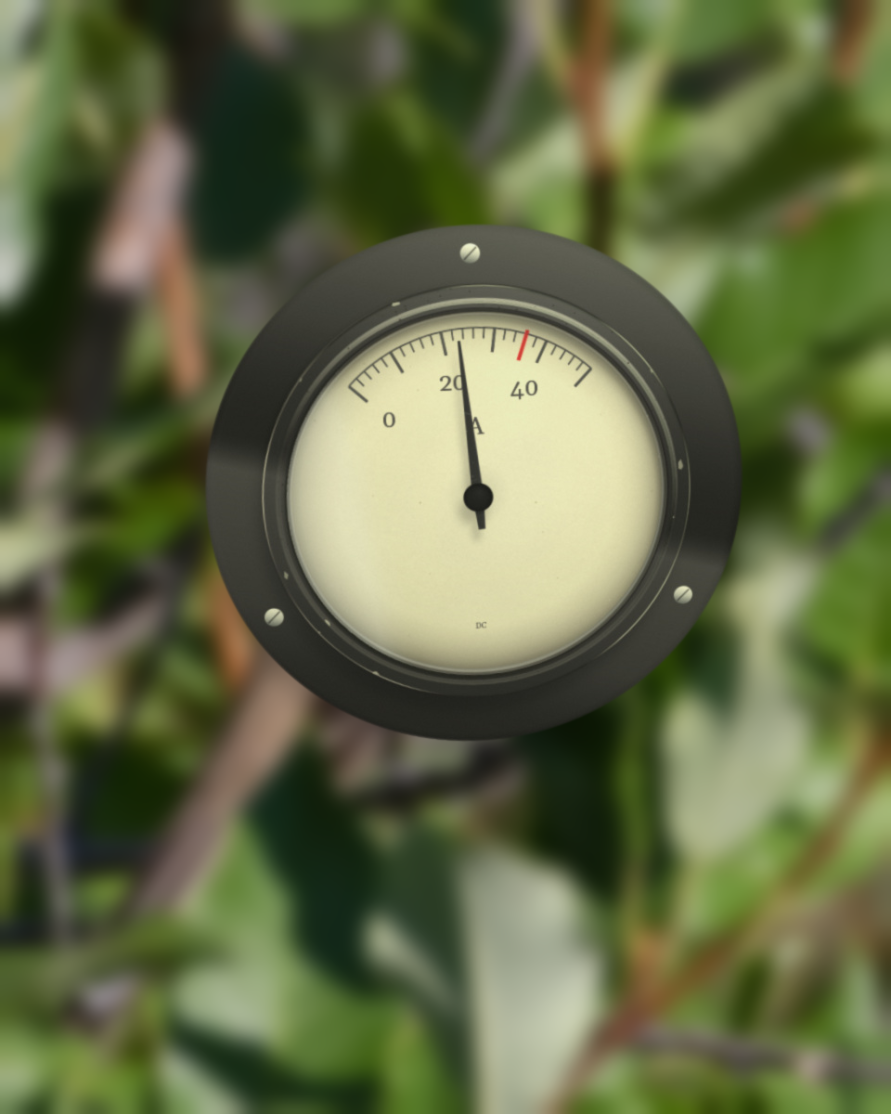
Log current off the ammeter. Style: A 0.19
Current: A 23
